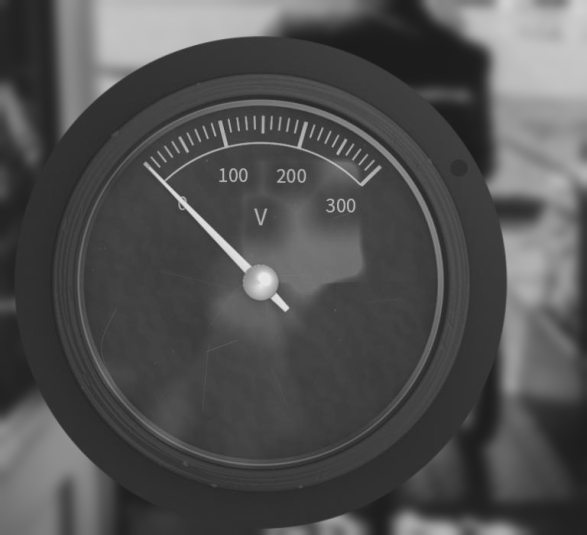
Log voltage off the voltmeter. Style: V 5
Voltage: V 0
